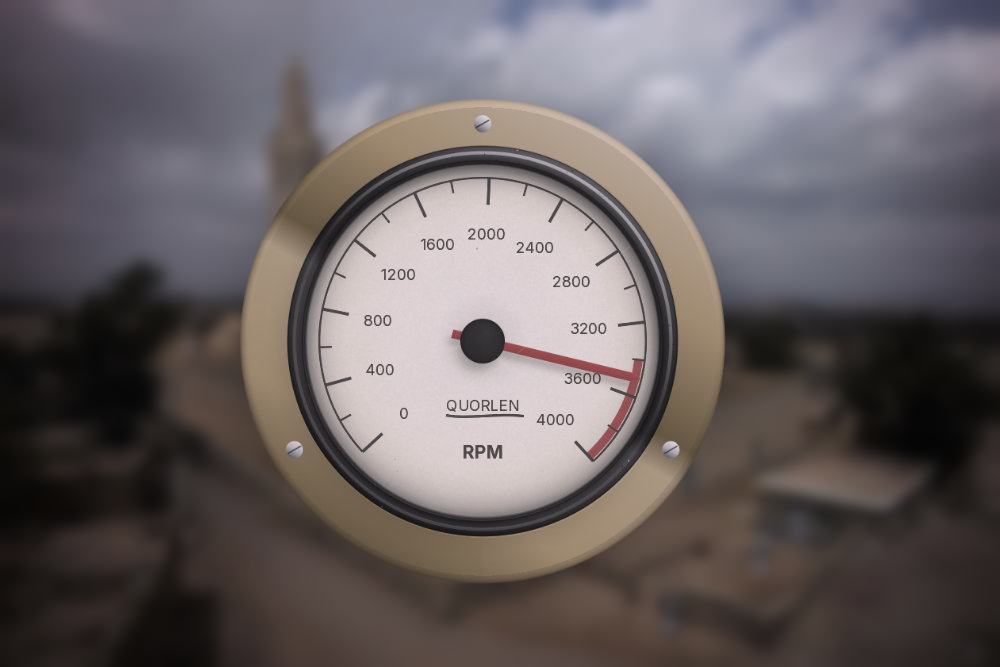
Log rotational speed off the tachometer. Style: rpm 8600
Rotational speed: rpm 3500
